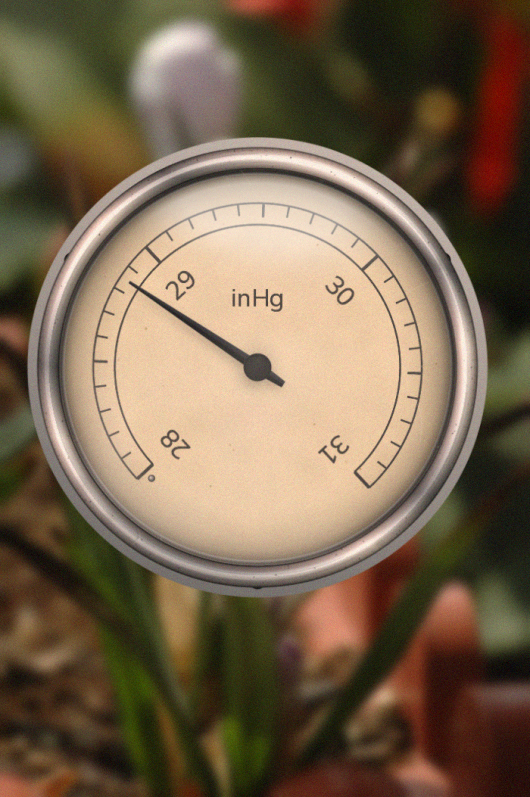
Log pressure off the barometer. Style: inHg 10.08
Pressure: inHg 28.85
